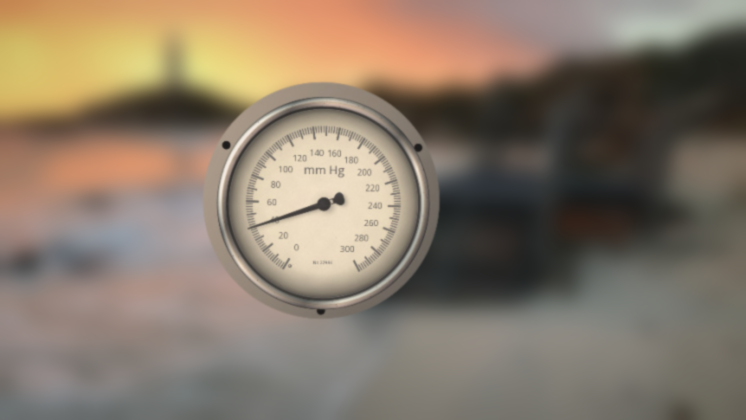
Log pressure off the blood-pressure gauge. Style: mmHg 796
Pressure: mmHg 40
